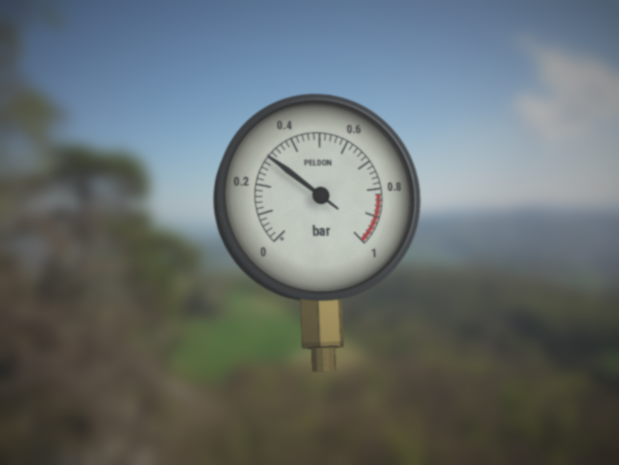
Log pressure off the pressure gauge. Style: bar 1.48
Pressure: bar 0.3
